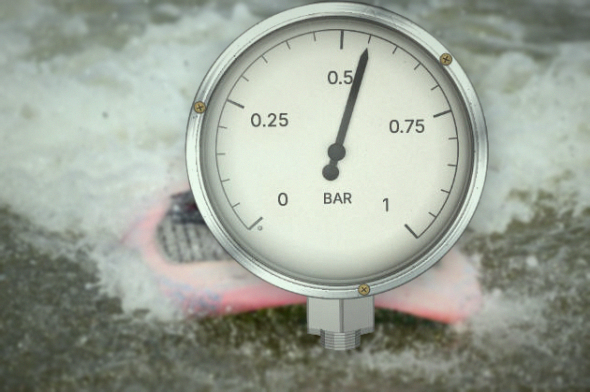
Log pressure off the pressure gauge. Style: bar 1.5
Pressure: bar 0.55
